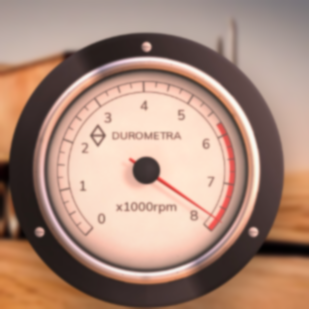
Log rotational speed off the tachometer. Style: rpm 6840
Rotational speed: rpm 7750
